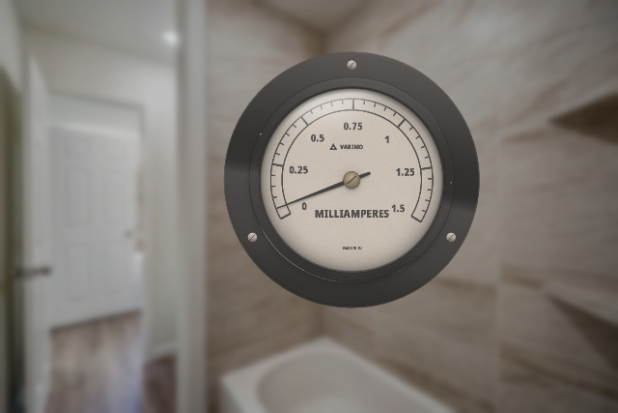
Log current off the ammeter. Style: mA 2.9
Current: mA 0.05
